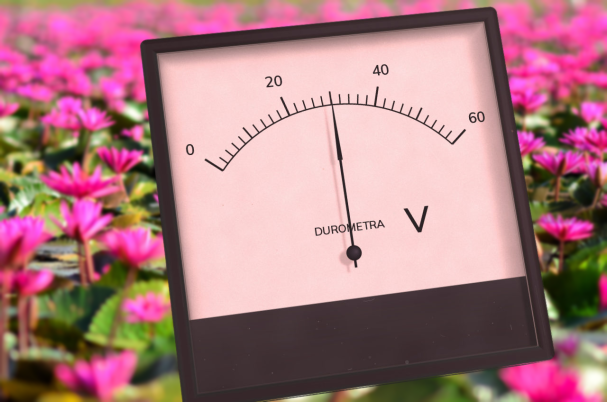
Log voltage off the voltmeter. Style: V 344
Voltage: V 30
